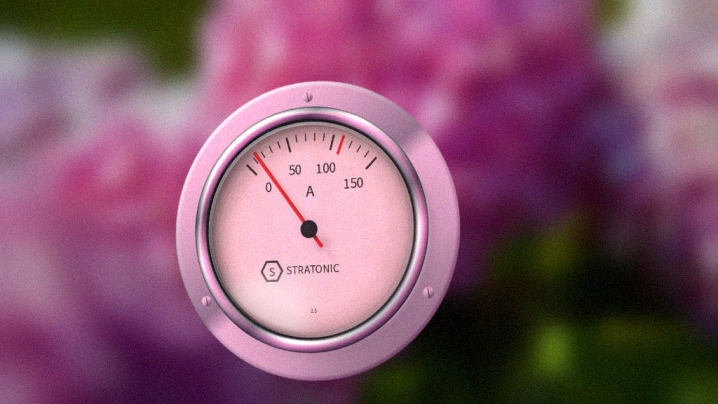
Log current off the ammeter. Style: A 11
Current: A 15
